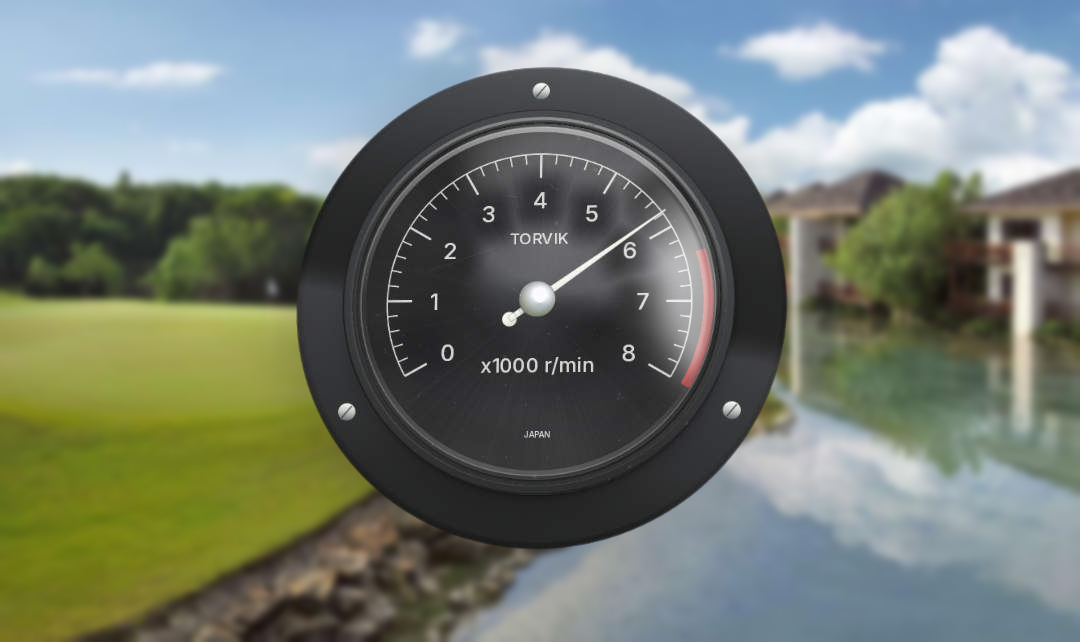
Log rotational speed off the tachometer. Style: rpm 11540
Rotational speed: rpm 5800
